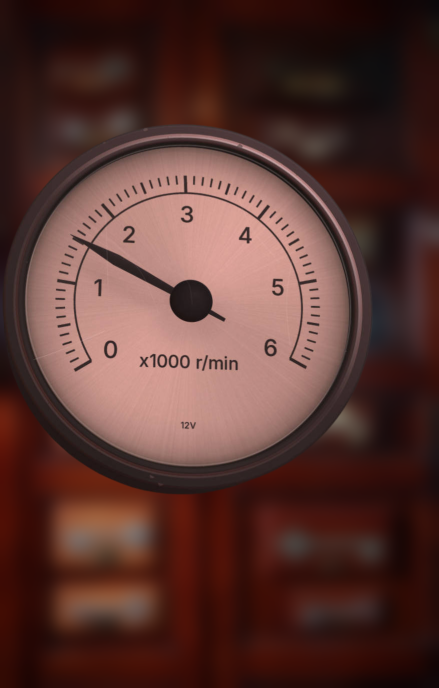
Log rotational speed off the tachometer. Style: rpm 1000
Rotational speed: rpm 1500
